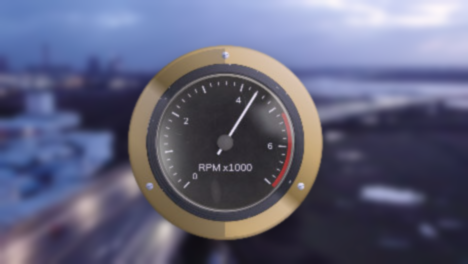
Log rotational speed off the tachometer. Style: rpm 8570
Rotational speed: rpm 4400
